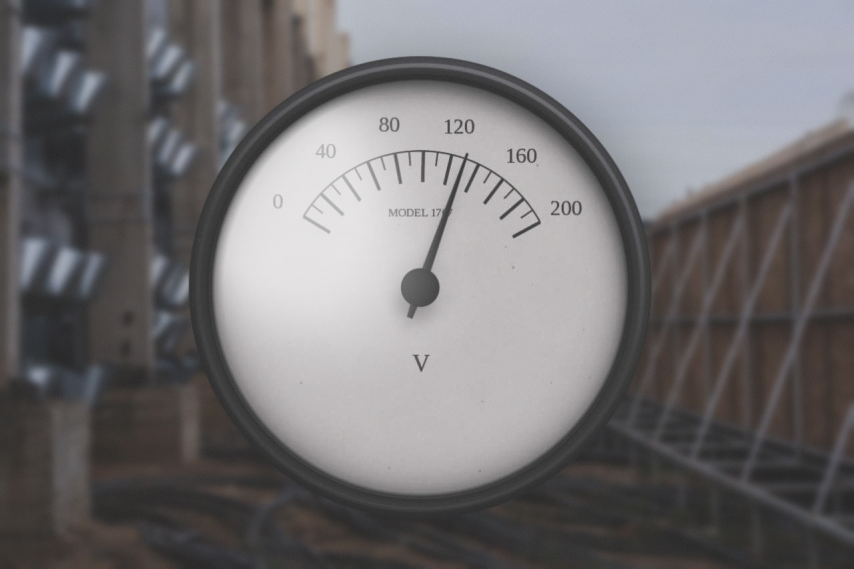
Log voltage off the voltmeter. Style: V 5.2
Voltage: V 130
